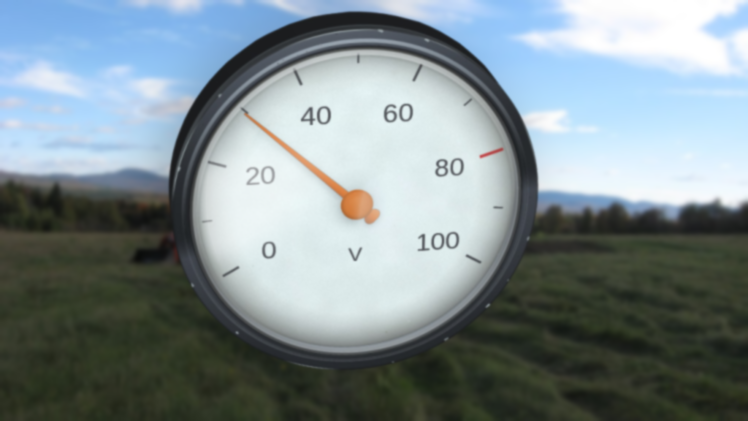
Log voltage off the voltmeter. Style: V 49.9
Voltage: V 30
